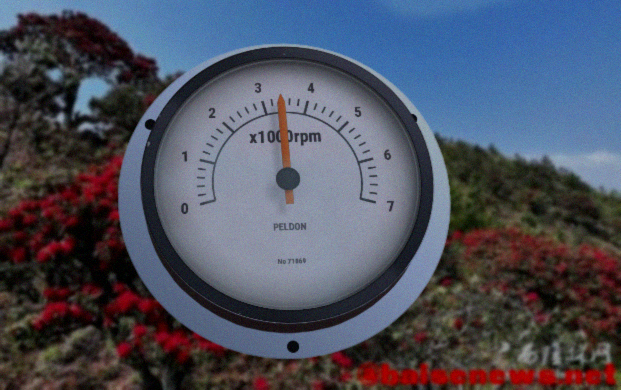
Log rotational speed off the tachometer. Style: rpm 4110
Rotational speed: rpm 3400
